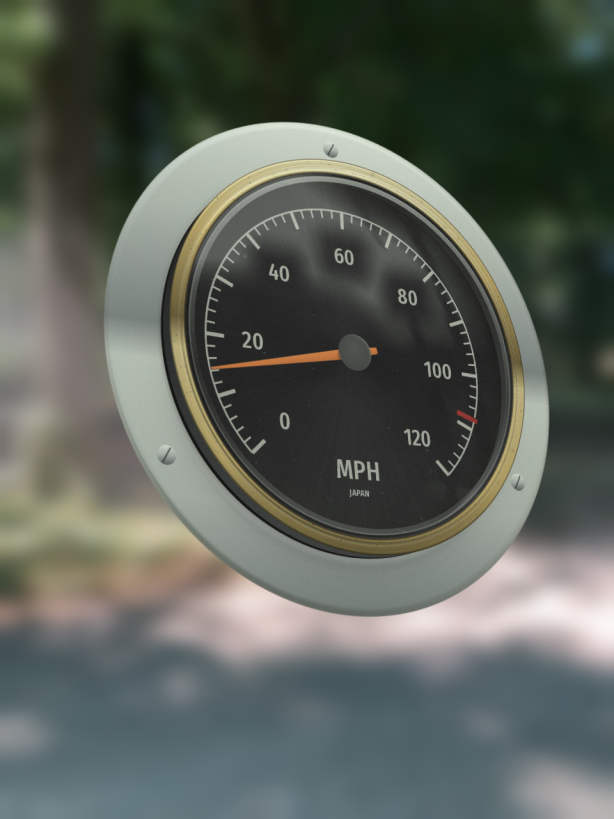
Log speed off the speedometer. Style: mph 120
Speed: mph 14
